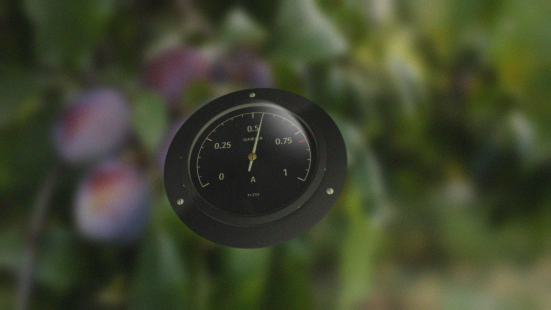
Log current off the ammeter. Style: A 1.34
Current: A 0.55
